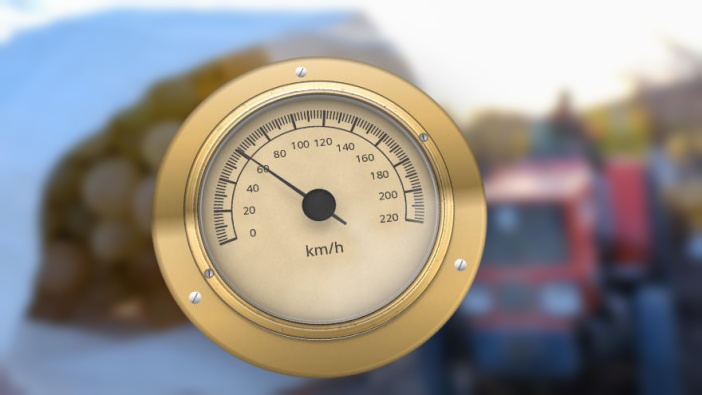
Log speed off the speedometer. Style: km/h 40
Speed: km/h 60
